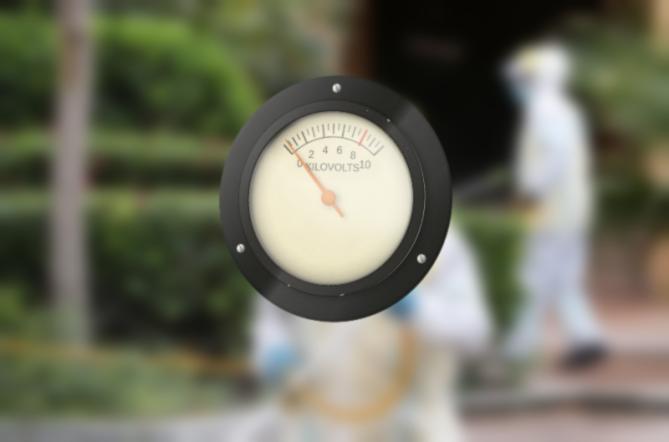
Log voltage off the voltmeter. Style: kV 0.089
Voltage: kV 0.5
